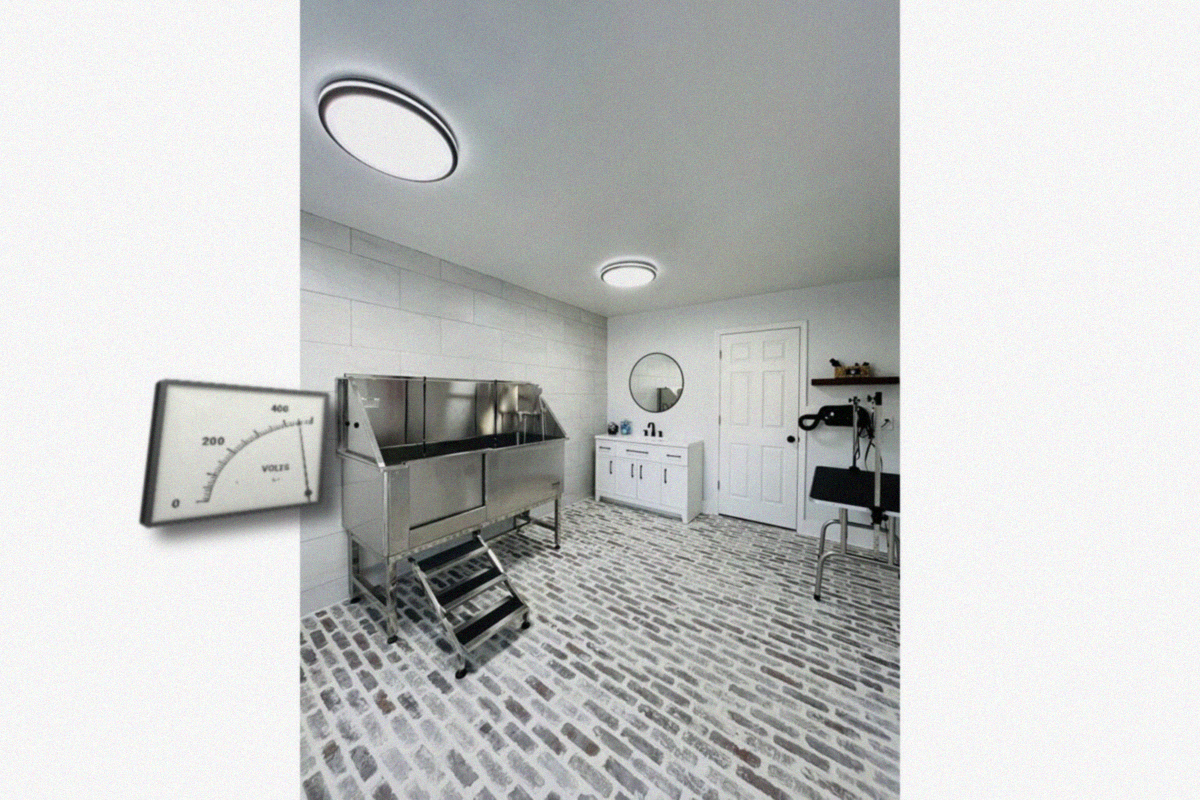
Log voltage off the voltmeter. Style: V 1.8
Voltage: V 450
